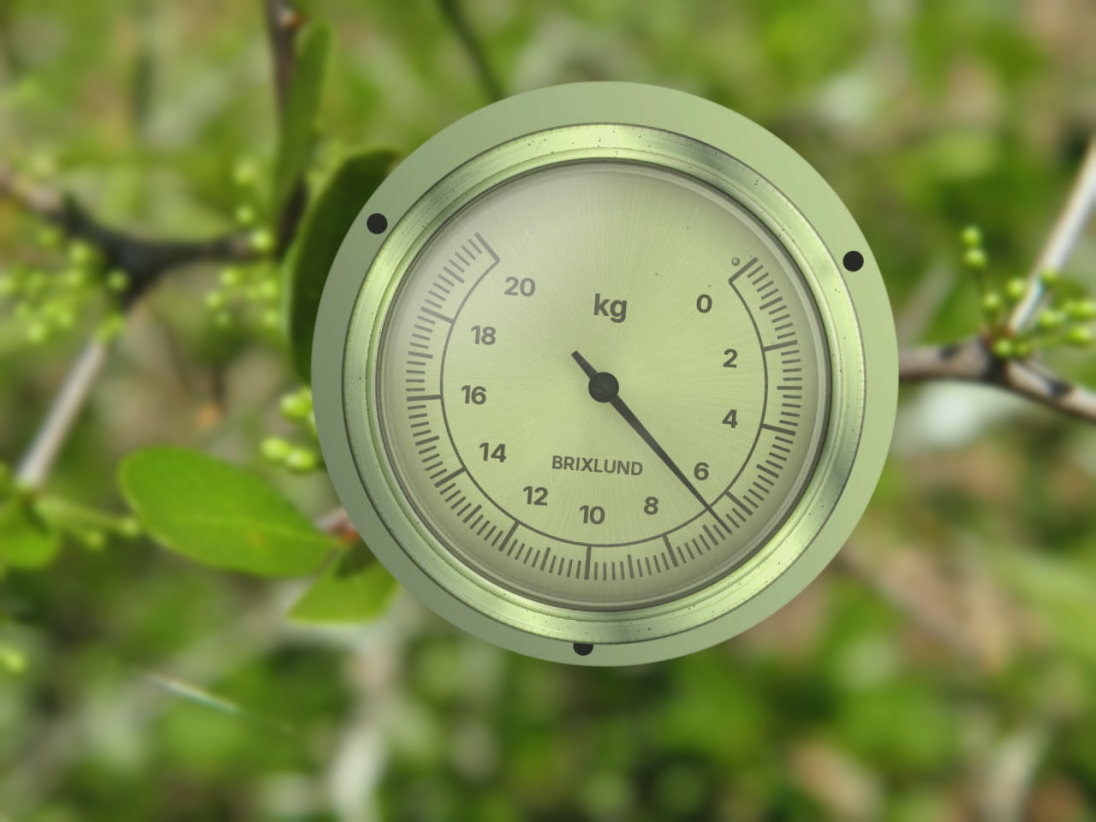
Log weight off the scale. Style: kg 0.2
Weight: kg 6.6
